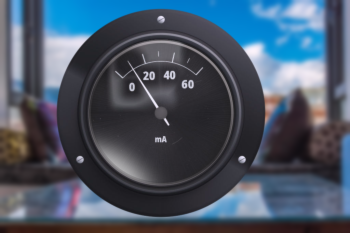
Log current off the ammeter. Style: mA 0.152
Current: mA 10
